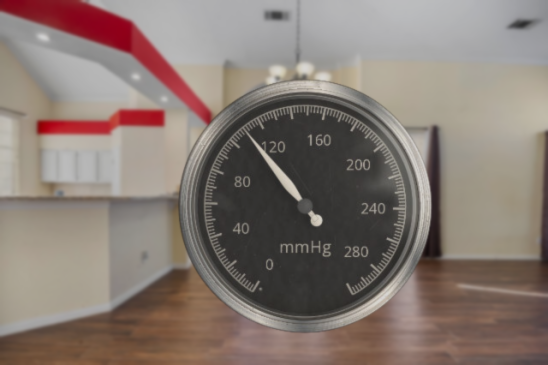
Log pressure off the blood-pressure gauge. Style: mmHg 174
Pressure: mmHg 110
